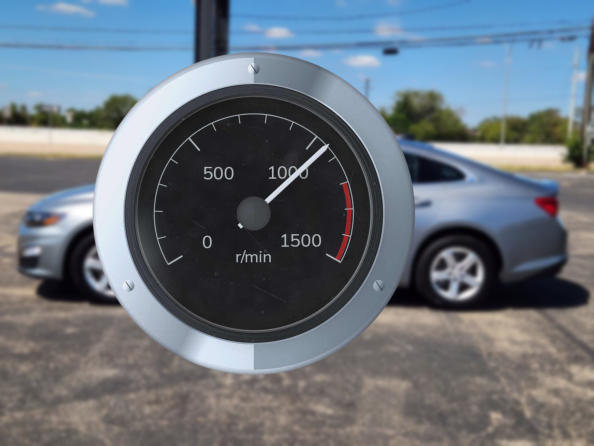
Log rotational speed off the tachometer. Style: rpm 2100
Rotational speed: rpm 1050
